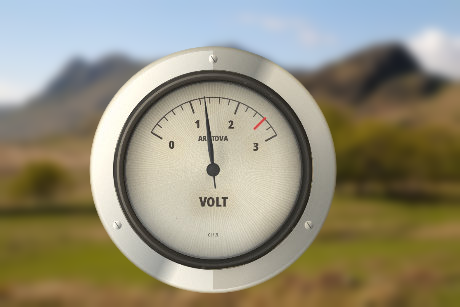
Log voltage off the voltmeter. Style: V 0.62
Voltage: V 1.3
